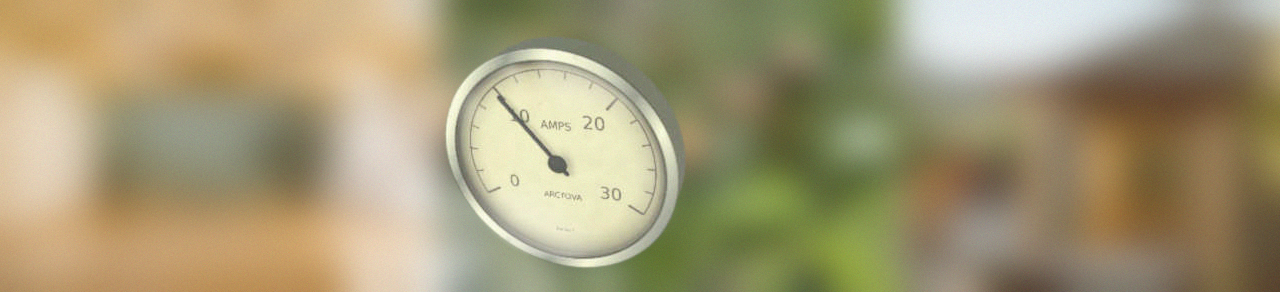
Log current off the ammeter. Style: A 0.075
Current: A 10
